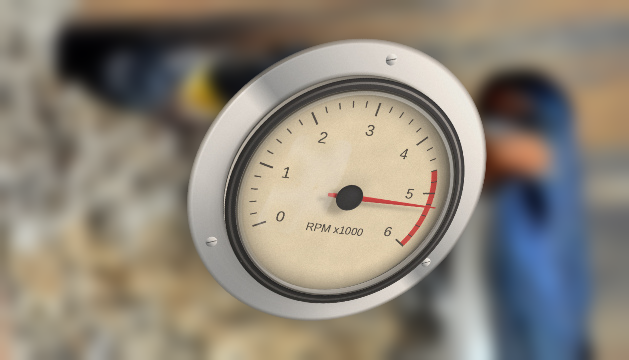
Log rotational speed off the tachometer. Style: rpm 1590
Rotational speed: rpm 5200
